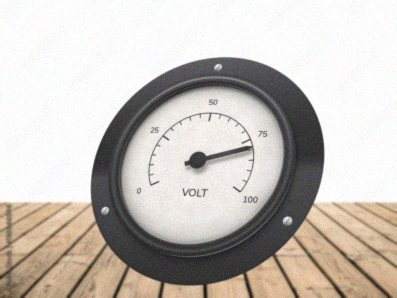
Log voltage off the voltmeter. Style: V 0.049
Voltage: V 80
